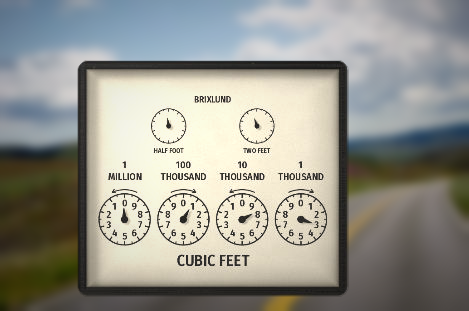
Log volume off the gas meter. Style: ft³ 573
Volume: ft³ 8300
